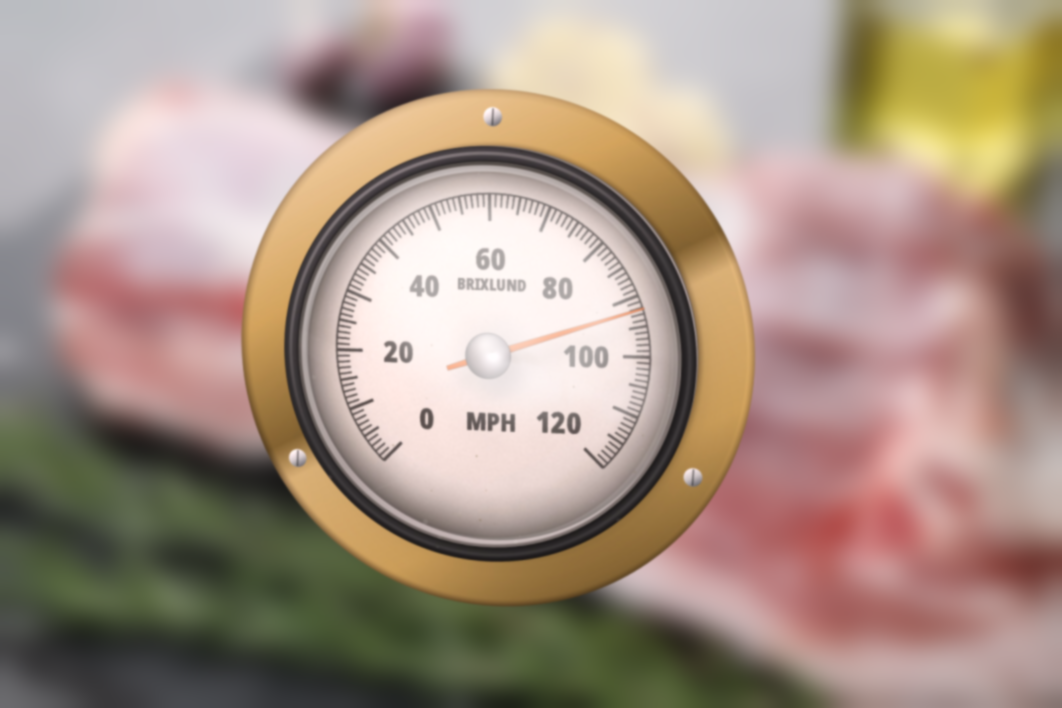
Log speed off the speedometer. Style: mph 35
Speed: mph 92
